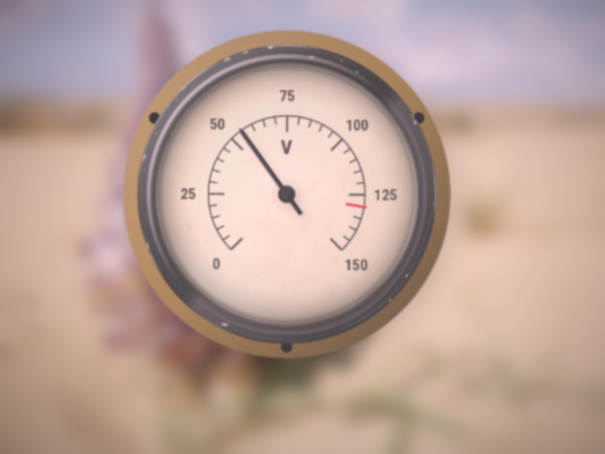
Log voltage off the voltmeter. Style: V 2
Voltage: V 55
